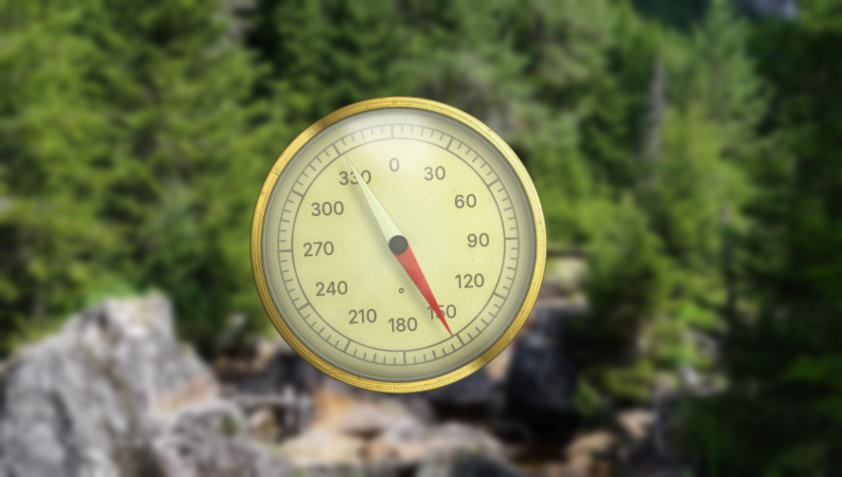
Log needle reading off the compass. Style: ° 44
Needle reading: ° 152.5
